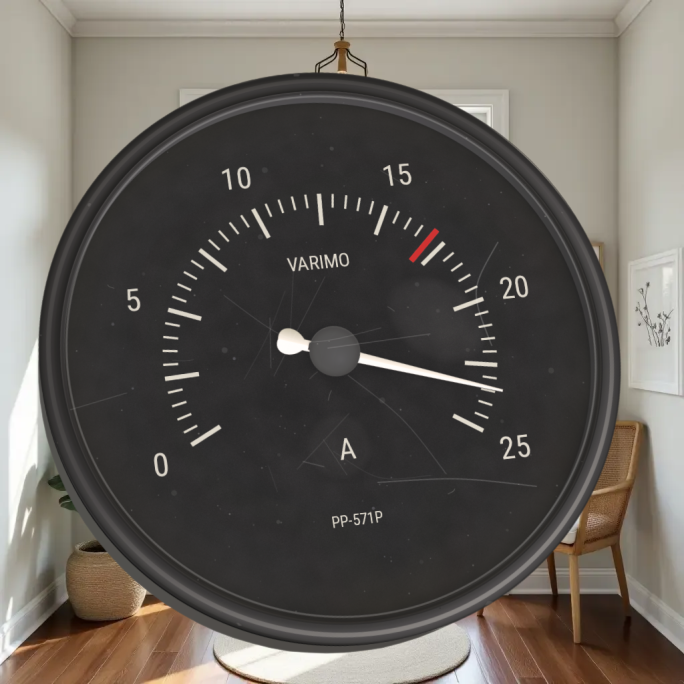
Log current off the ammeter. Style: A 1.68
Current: A 23.5
